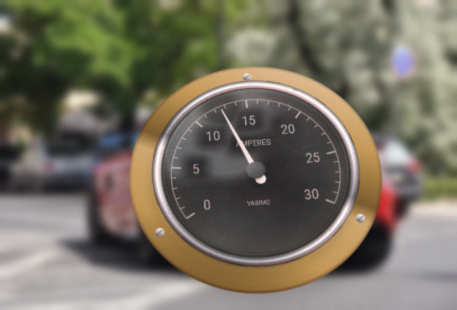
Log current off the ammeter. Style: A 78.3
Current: A 12.5
